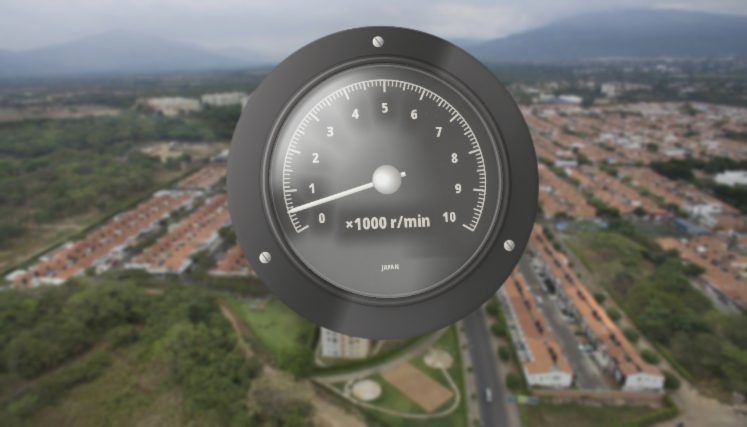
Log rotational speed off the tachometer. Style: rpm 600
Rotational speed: rpm 500
